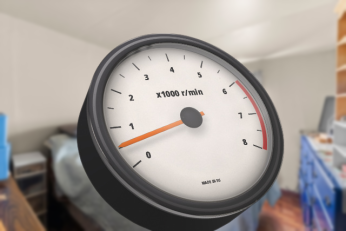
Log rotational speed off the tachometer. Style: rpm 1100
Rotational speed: rpm 500
